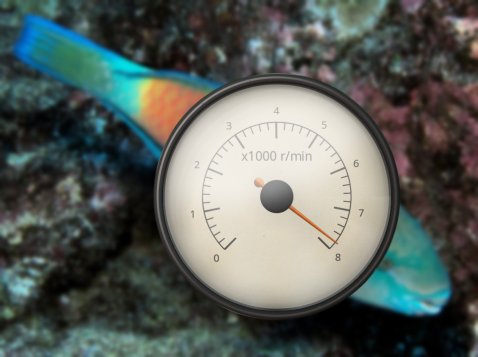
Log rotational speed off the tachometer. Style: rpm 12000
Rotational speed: rpm 7800
